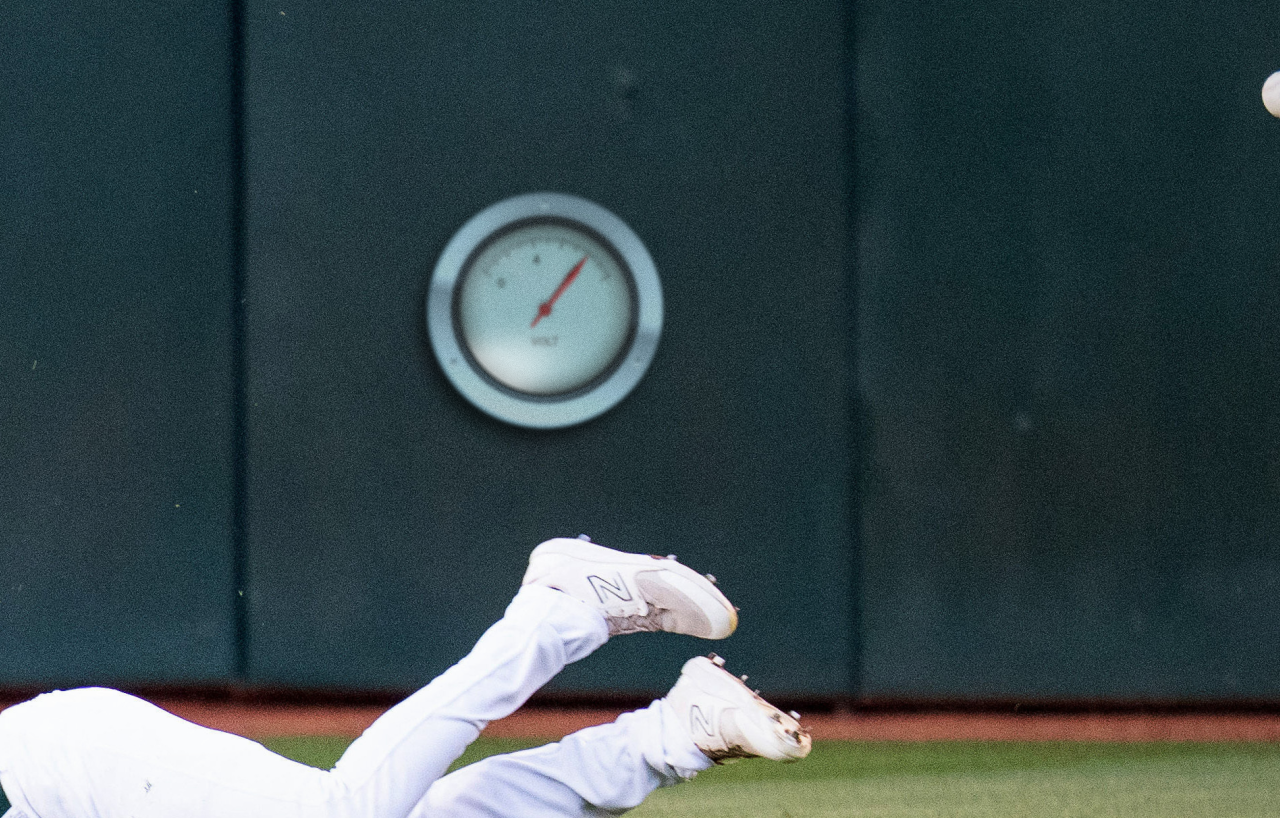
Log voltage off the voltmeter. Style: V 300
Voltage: V 8
